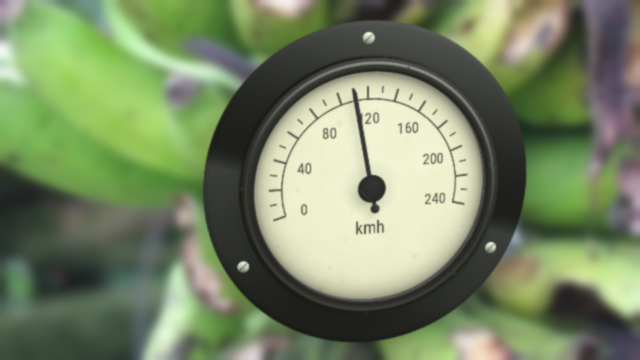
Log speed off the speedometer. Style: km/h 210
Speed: km/h 110
